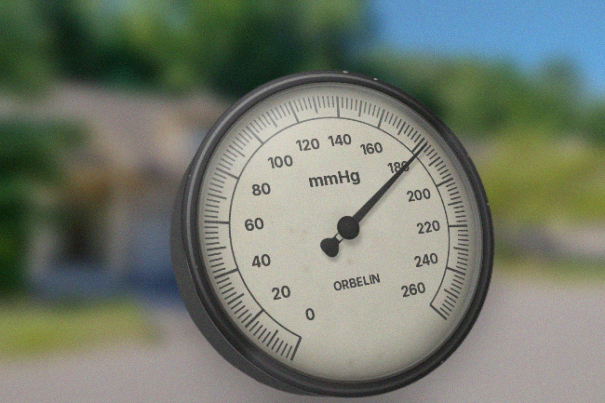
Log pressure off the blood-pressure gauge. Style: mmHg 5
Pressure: mmHg 182
